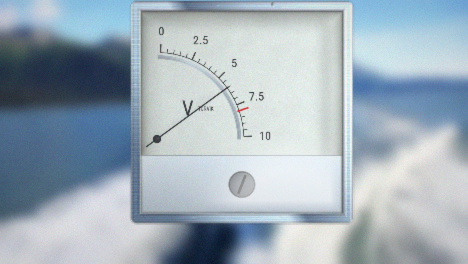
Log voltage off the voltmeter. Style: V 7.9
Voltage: V 6
